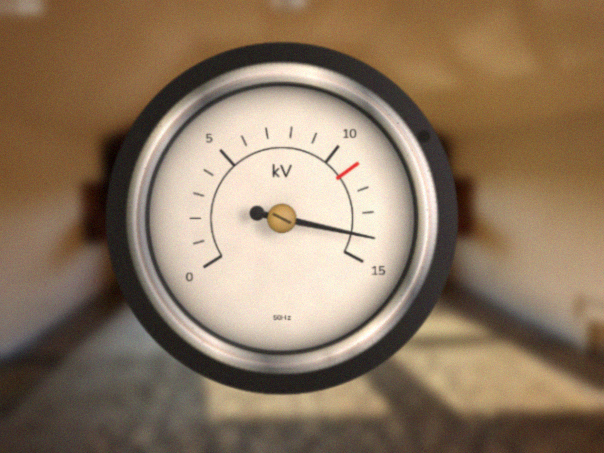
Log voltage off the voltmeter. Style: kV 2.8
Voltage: kV 14
